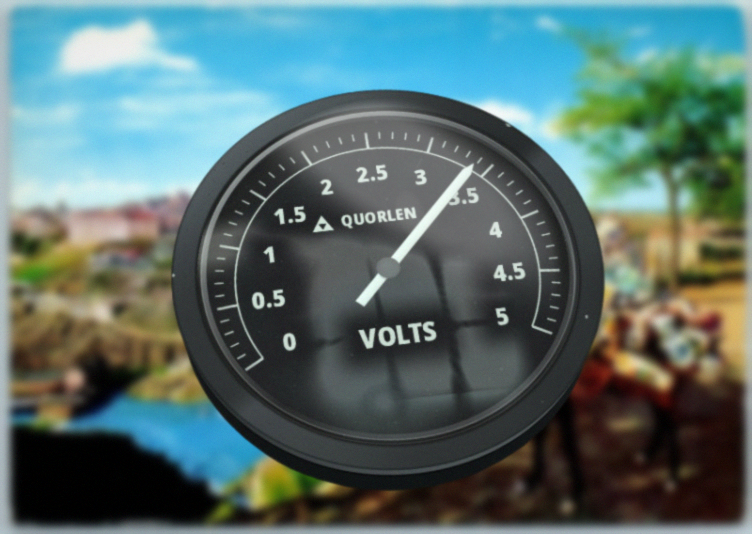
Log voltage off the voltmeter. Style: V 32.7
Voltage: V 3.4
